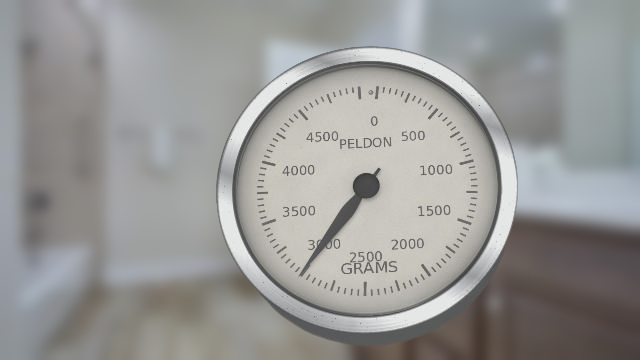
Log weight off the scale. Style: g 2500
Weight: g 3000
